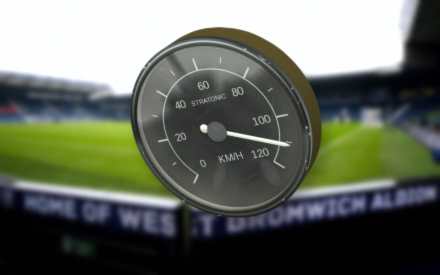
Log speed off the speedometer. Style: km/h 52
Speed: km/h 110
